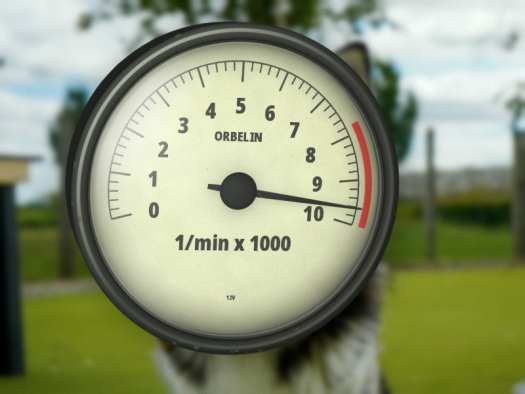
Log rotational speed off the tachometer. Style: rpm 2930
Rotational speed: rpm 9600
